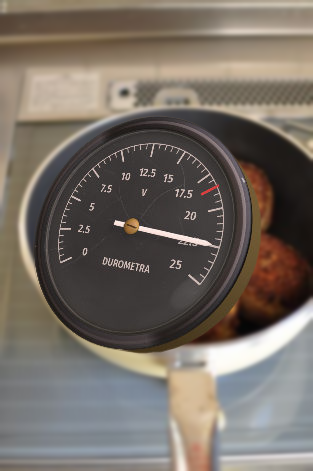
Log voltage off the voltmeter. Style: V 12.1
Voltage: V 22.5
